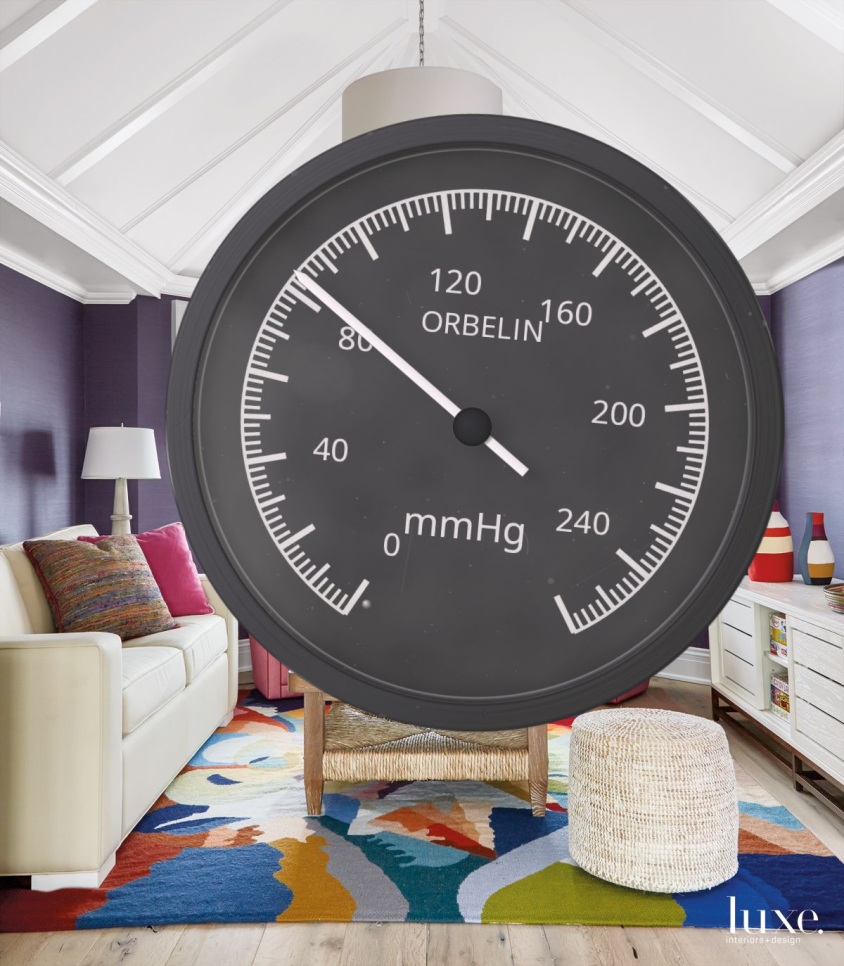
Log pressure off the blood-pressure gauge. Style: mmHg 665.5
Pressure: mmHg 84
